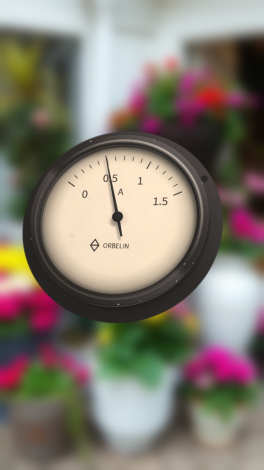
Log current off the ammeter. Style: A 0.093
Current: A 0.5
